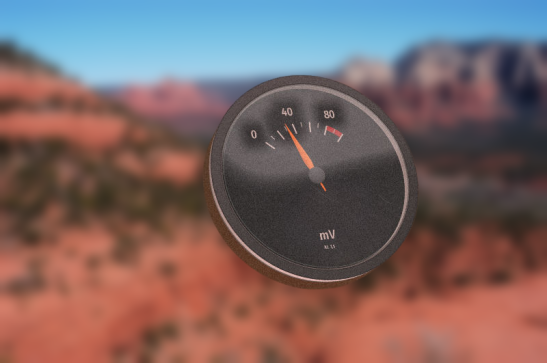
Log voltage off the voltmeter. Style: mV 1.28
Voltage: mV 30
